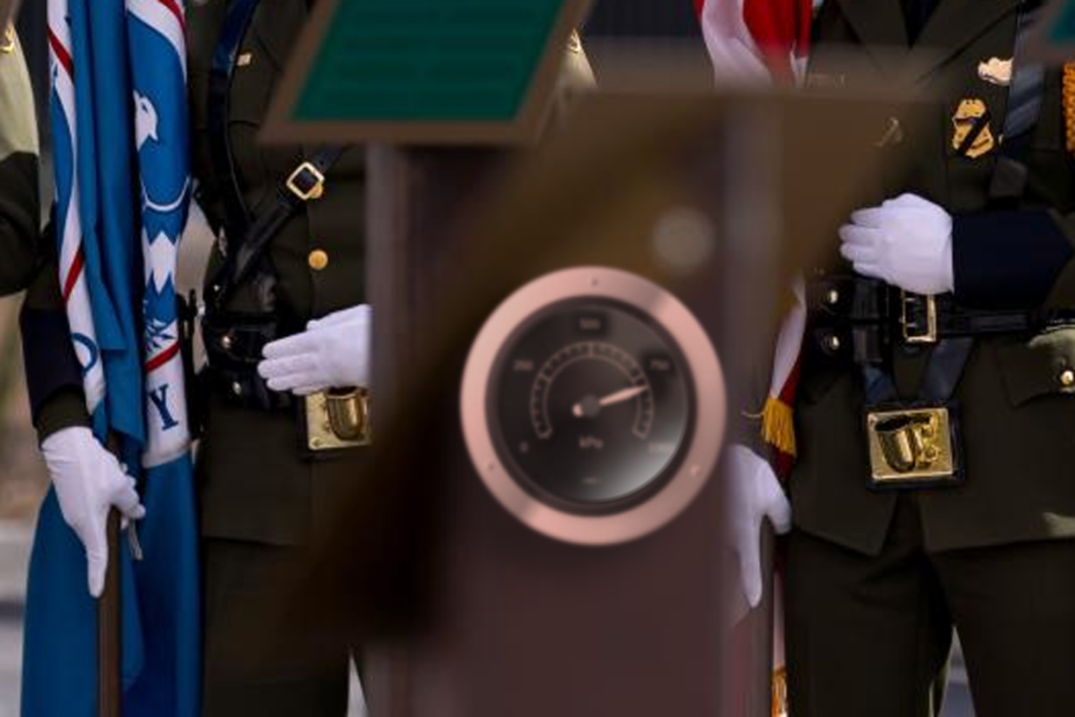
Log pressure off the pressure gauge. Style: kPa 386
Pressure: kPa 800
